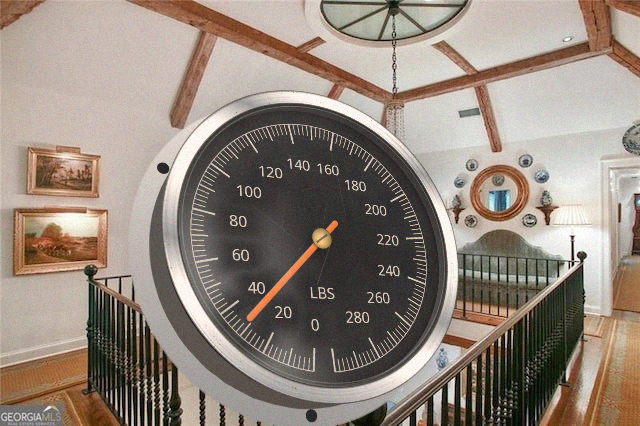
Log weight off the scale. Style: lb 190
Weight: lb 32
